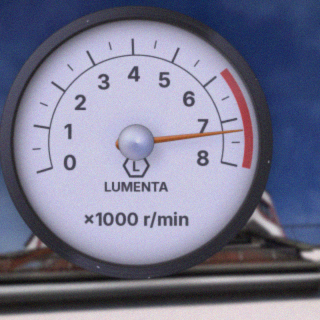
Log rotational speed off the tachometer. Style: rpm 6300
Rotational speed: rpm 7250
